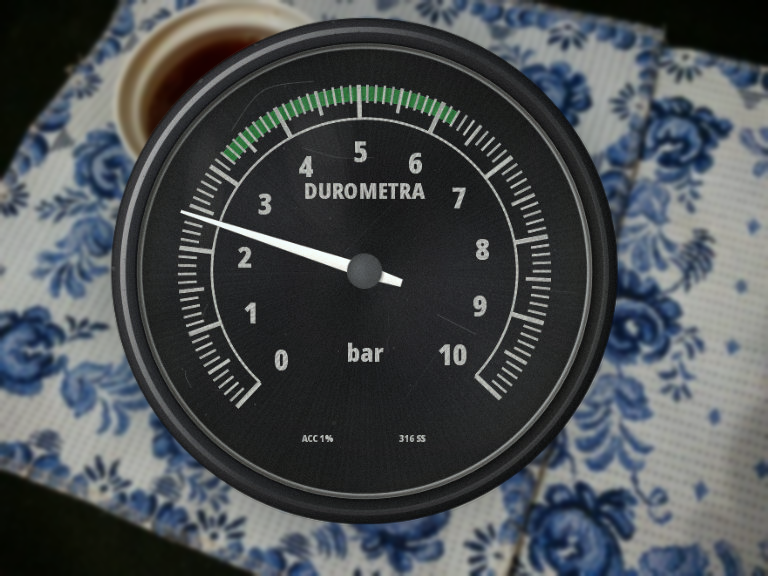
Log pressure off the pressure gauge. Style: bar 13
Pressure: bar 2.4
